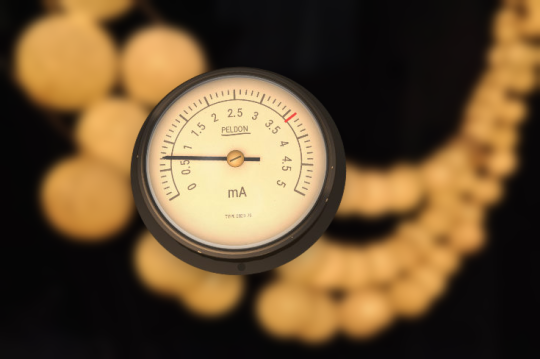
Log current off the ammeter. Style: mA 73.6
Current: mA 0.7
